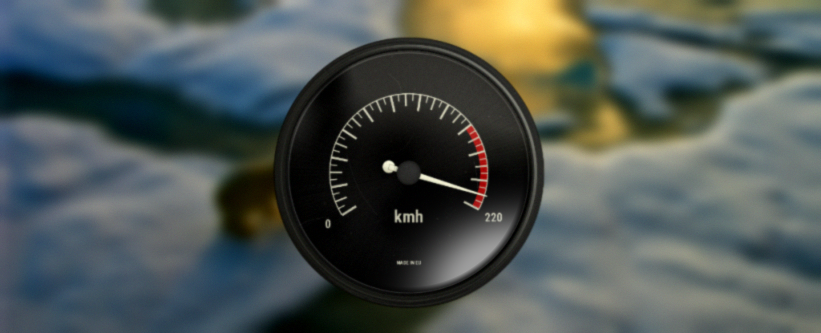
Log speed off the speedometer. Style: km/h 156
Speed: km/h 210
